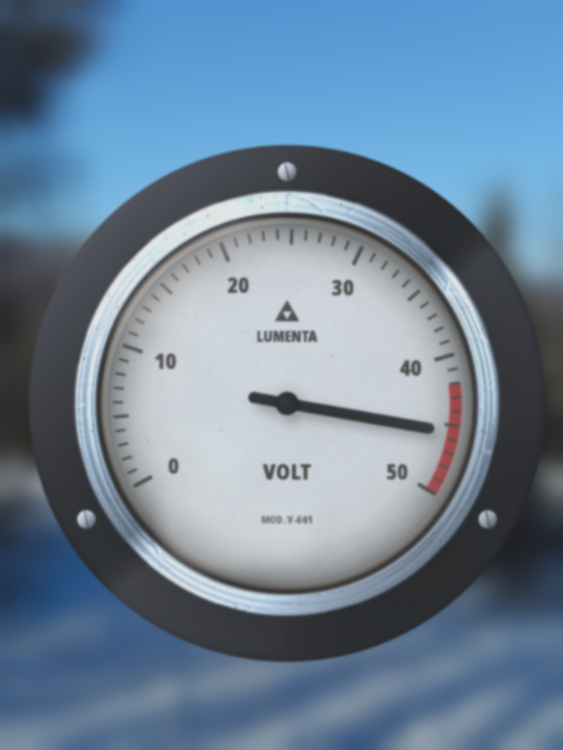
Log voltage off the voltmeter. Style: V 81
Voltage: V 45.5
